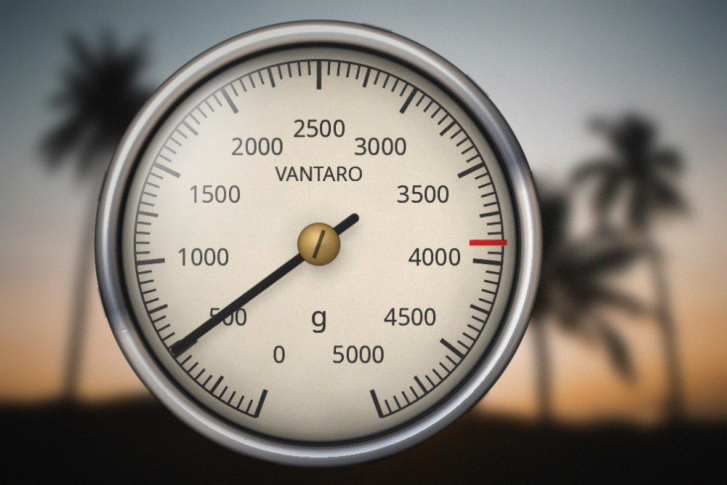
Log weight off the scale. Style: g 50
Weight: g 525
